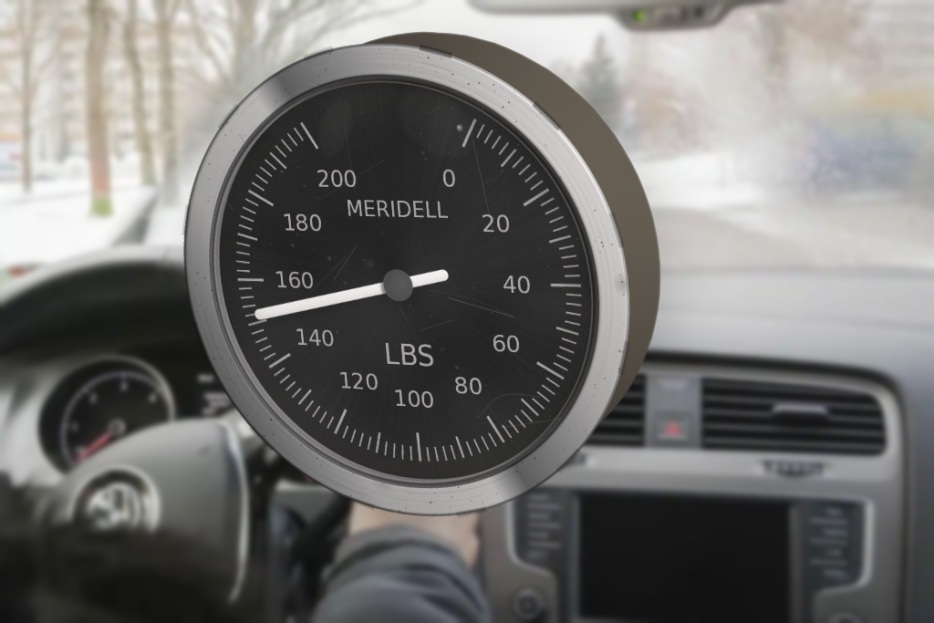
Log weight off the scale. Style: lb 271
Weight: lb 152
